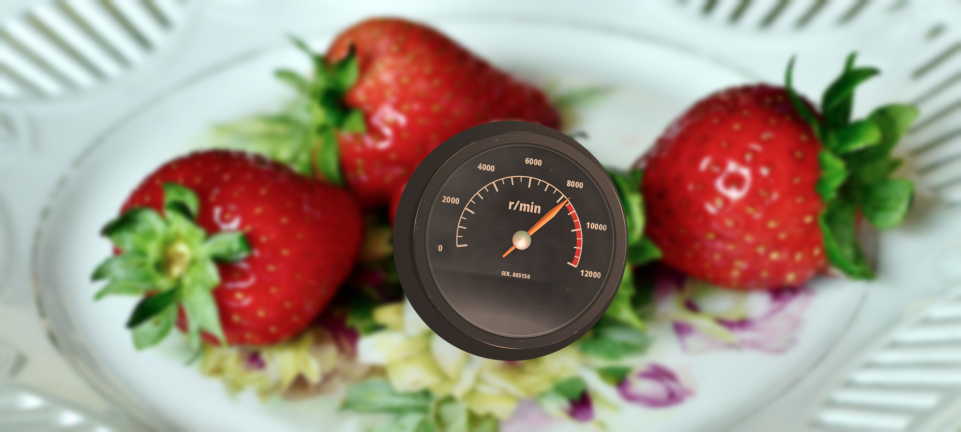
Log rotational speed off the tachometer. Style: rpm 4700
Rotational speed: rpm 8250
